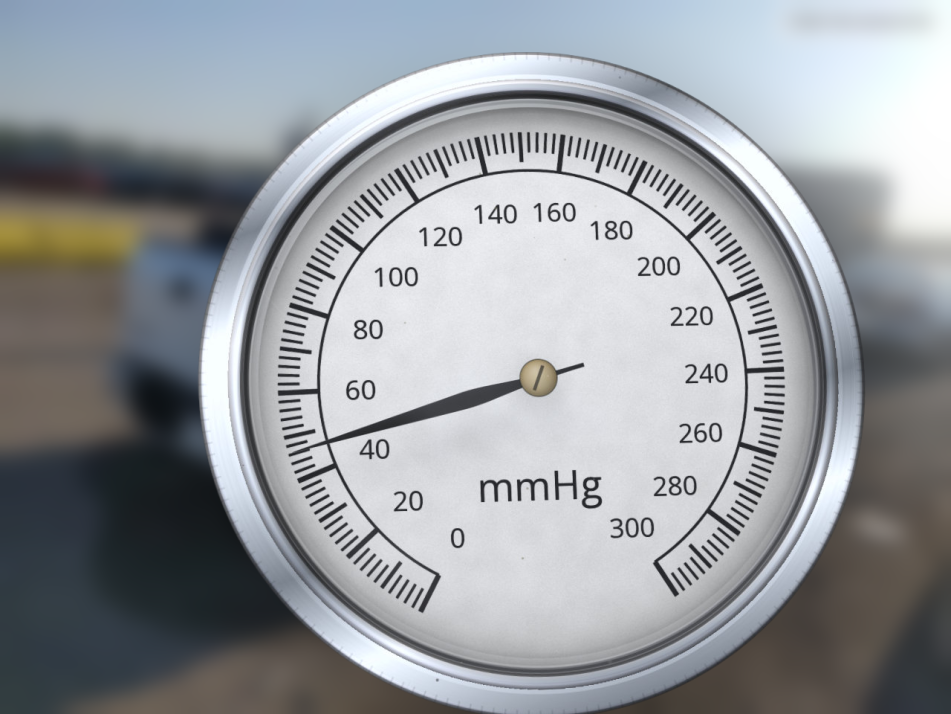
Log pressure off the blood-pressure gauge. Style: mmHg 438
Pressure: mmHg 46
